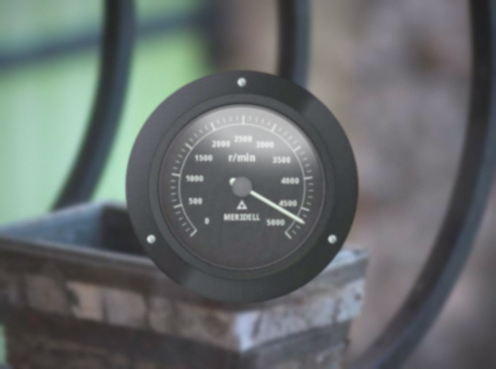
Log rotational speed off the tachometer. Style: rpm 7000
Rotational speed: rpm 4700
